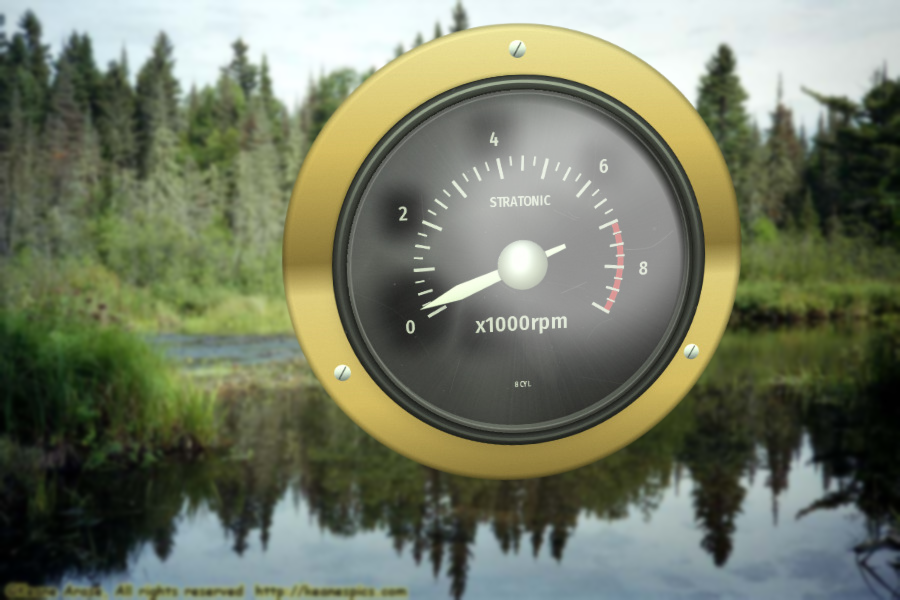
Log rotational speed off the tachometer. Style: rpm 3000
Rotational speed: rpm 250
